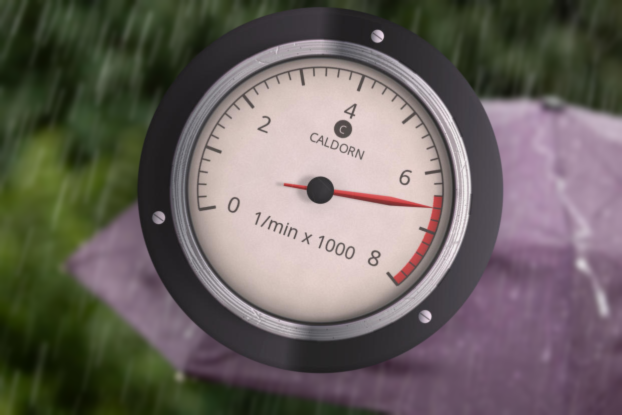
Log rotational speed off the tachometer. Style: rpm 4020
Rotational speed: rpm 6600
